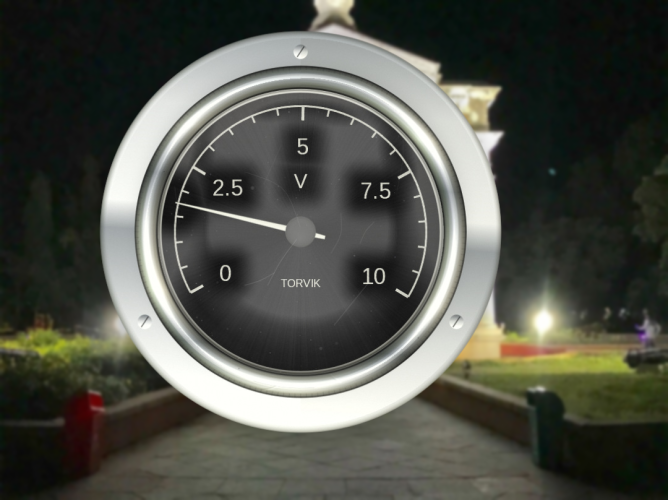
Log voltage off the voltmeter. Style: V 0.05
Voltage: V 1.75
